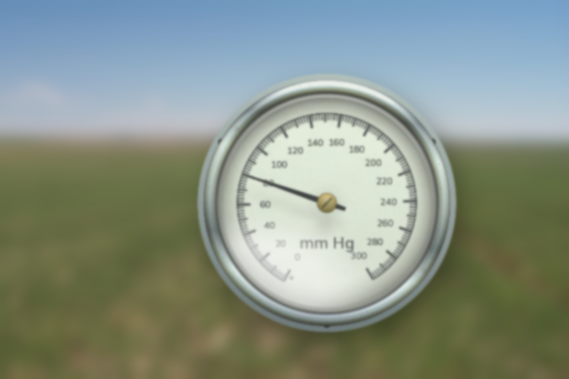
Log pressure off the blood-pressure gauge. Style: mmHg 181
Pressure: mmHg 80
